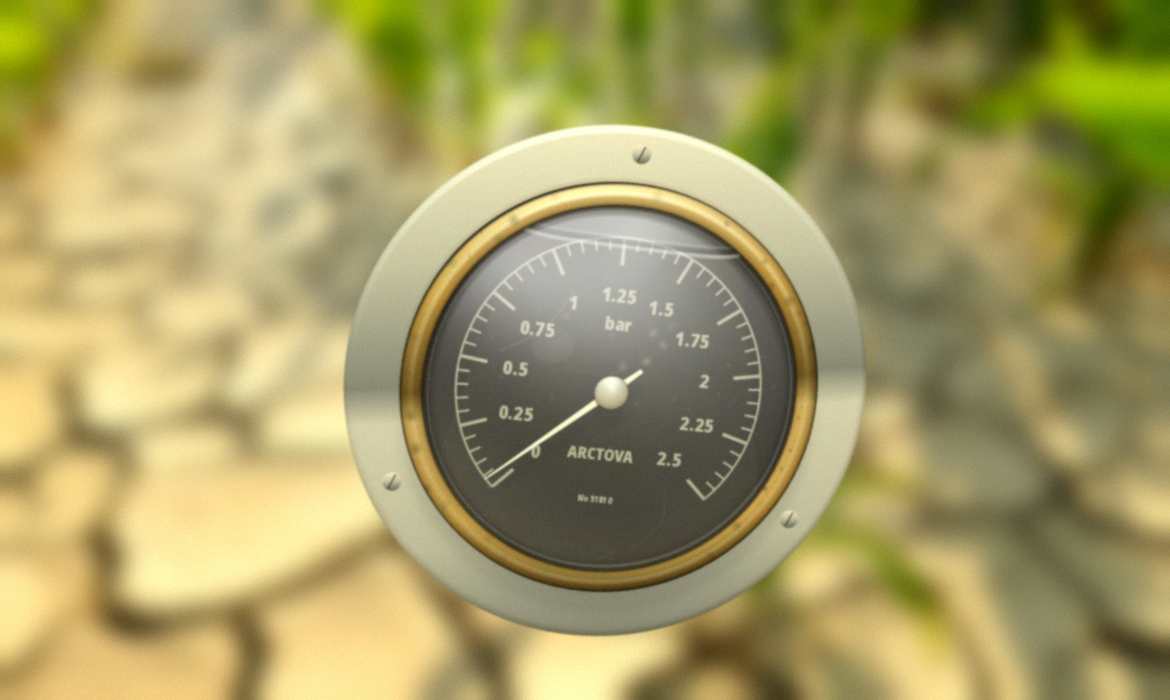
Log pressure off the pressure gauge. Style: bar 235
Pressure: bar 0.05
